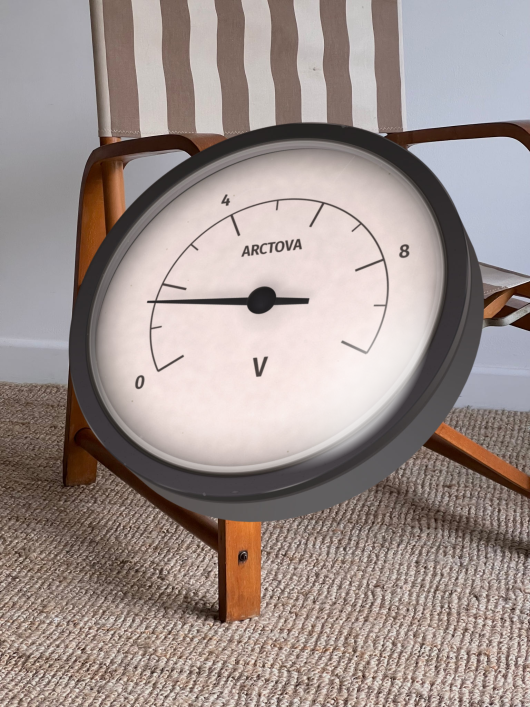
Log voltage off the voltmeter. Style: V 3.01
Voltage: V 1.5
